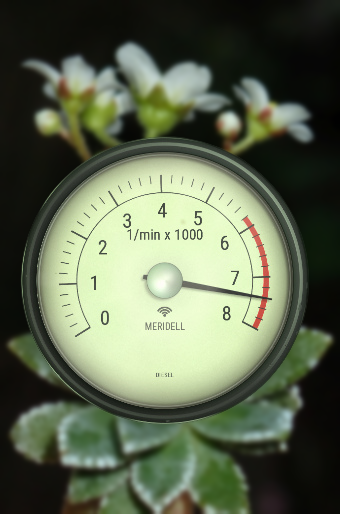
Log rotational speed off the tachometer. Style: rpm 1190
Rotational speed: rpm 7400
